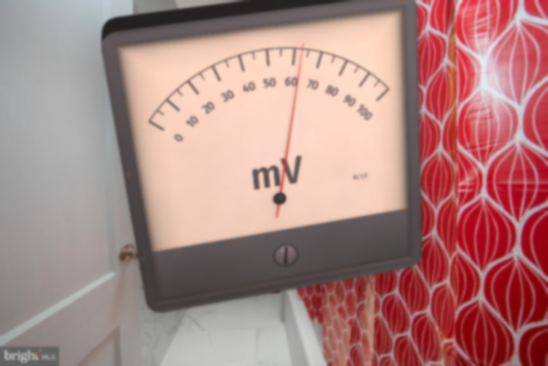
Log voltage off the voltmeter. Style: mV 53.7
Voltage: mV 62.5
